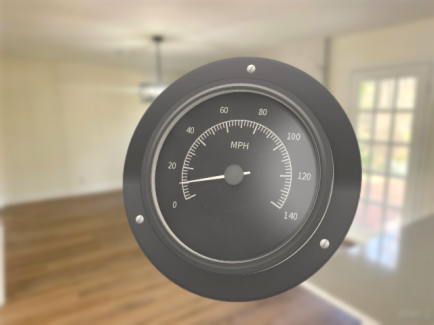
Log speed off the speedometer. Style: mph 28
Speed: mph 10
